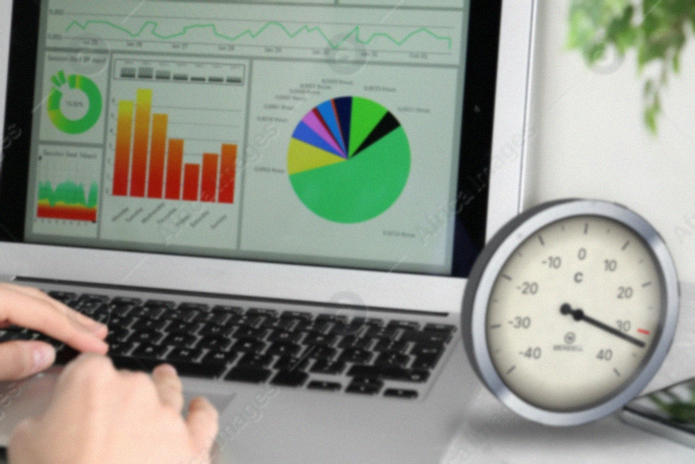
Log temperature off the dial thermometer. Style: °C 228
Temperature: °C 32.5
